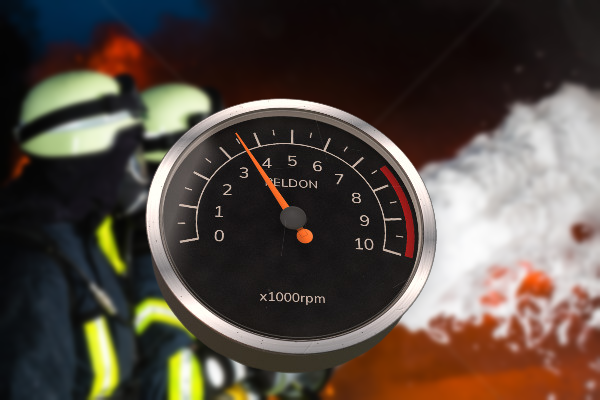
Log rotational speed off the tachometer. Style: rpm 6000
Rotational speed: rpm 3500
